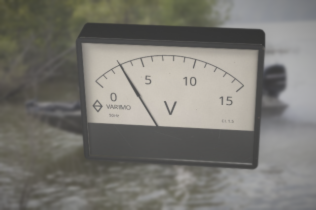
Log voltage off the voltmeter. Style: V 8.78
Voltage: V 3
